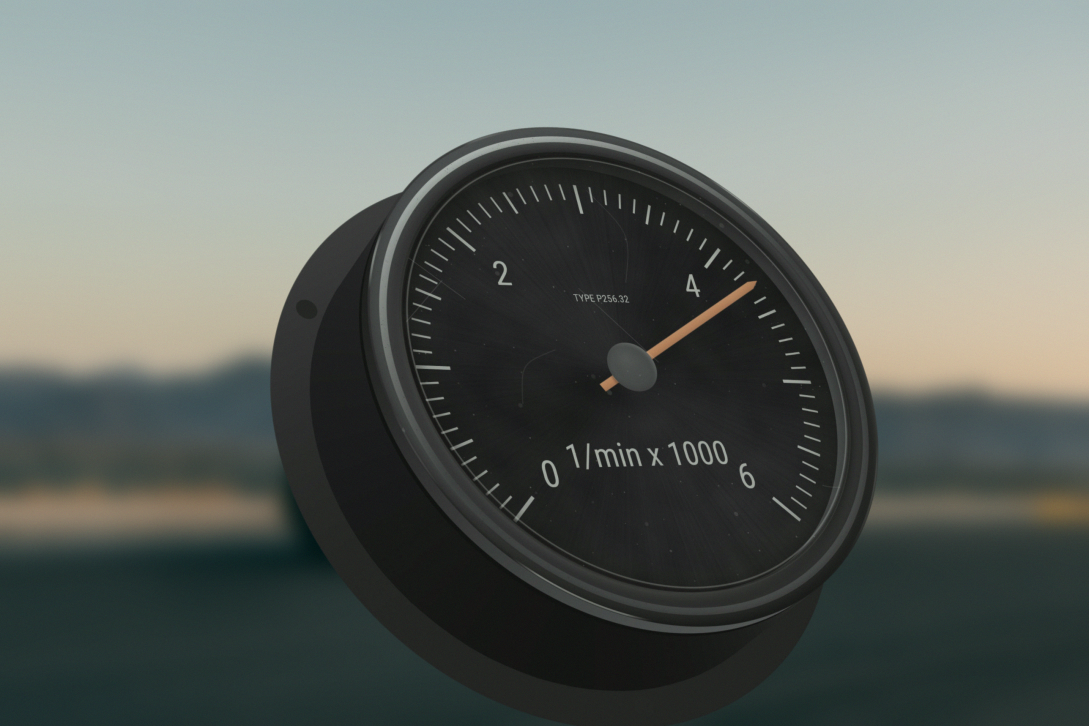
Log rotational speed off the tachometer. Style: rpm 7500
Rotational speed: rpm 4300
